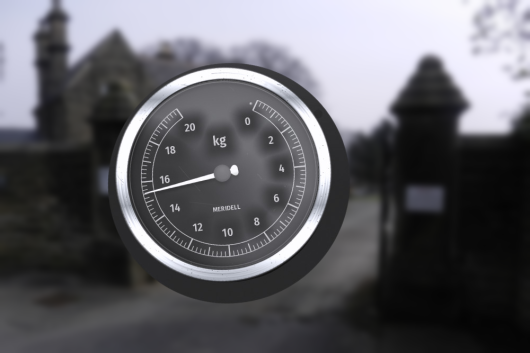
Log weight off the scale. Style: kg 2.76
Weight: kg 15.4
